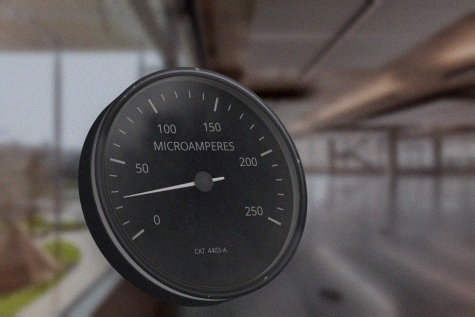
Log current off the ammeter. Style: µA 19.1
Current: µA 25
